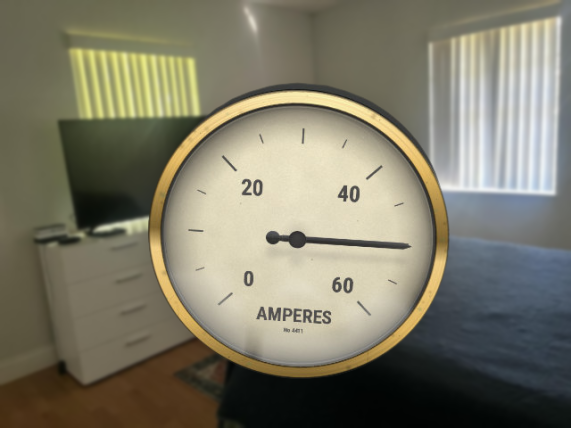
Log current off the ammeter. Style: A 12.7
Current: A 50
